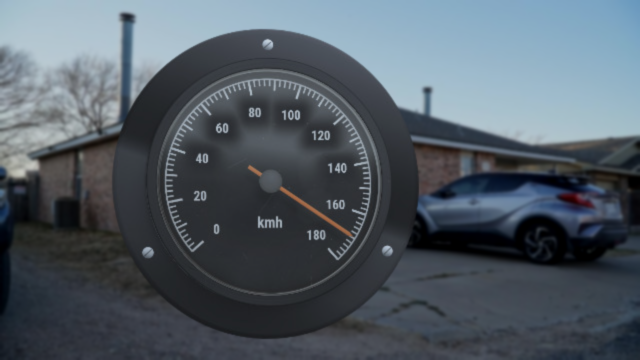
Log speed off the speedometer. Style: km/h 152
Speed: km/h 170
